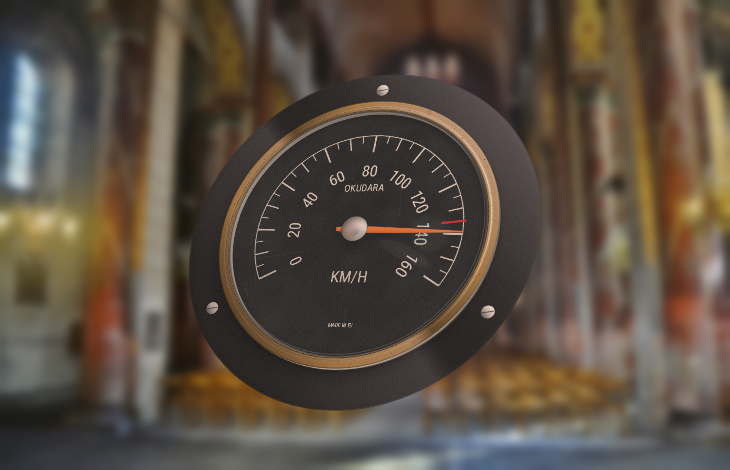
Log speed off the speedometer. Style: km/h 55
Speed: km/h 140
